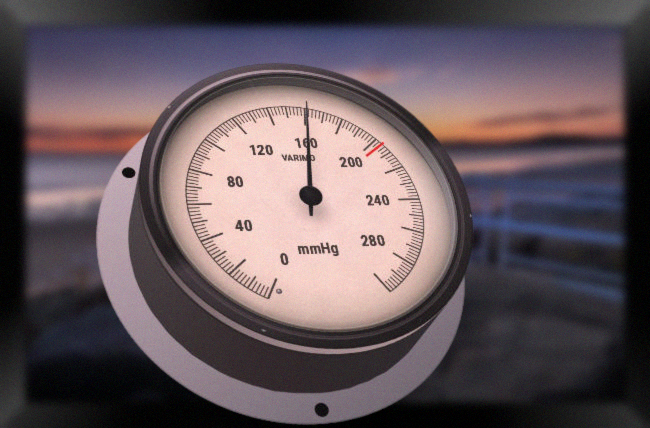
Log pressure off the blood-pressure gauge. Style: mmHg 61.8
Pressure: mmHg 160
